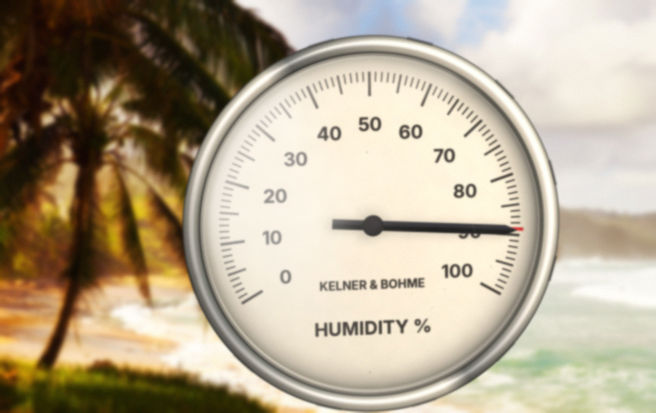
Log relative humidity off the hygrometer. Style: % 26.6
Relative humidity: % 89
